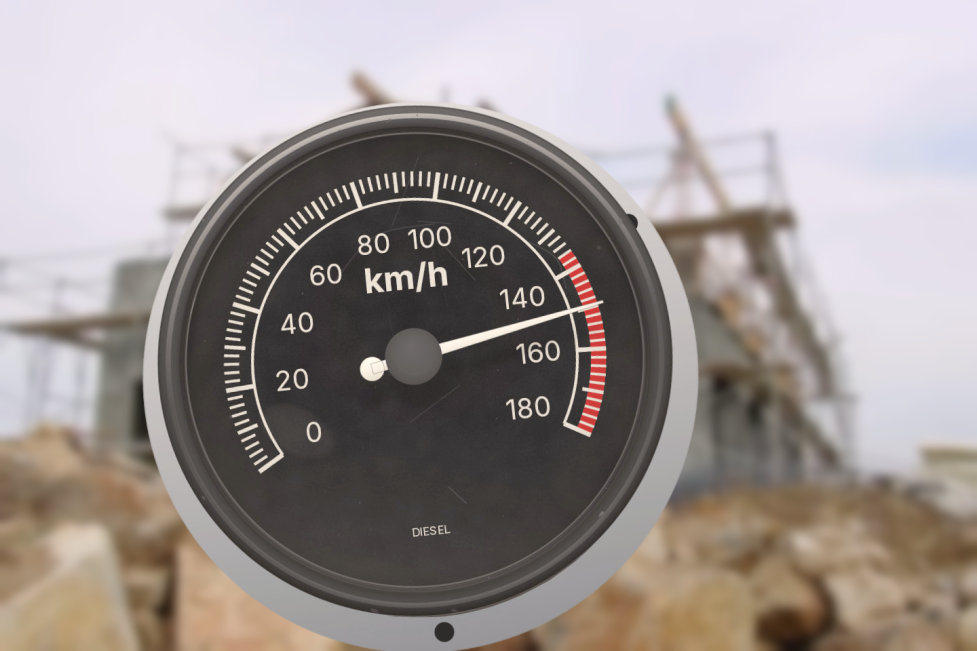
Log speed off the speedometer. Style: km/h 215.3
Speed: km/h 150
